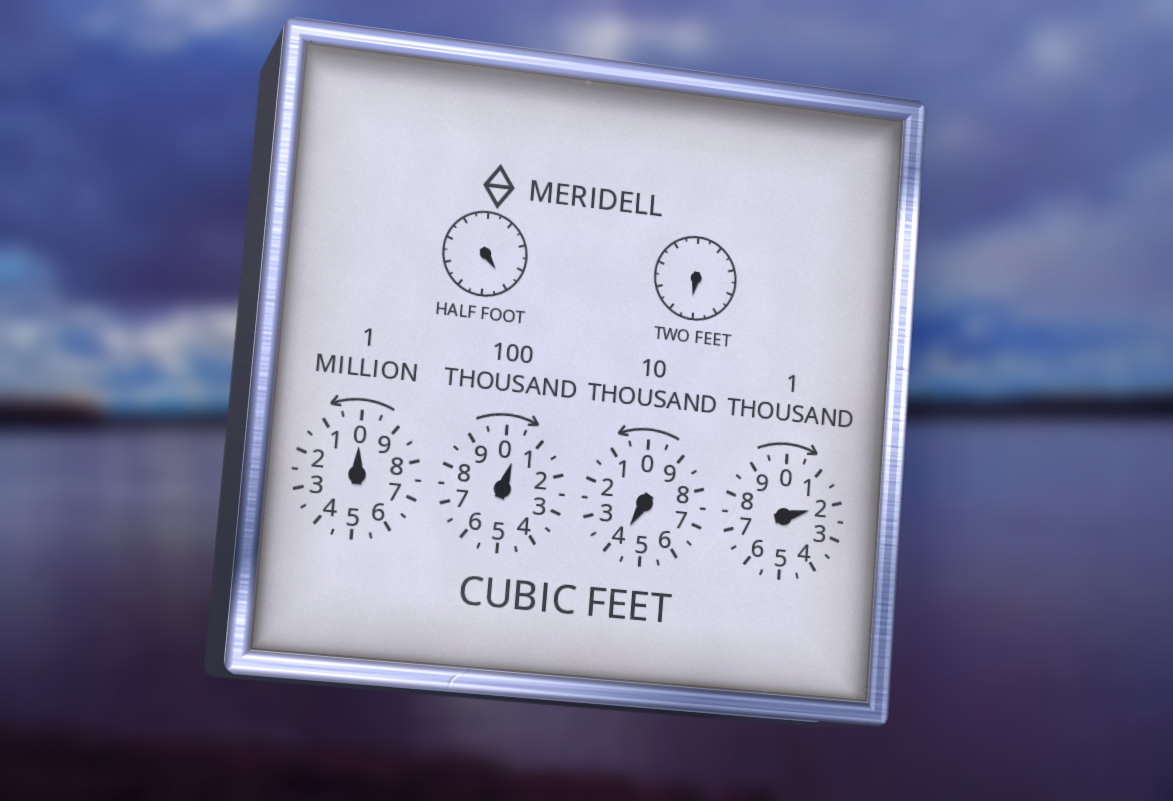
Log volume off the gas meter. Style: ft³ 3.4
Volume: ft³ 4200
